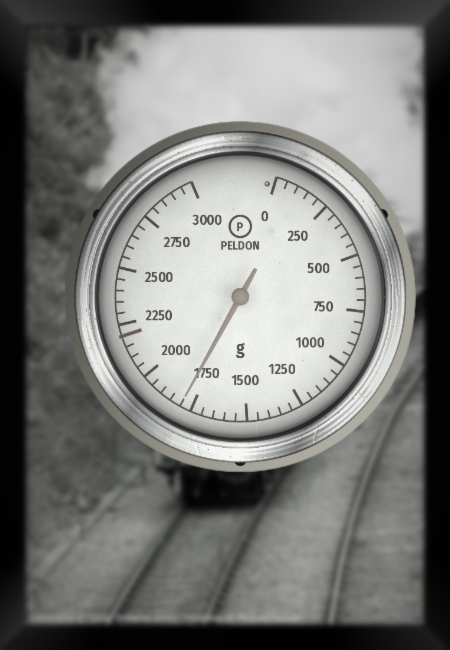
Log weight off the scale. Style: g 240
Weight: g 1800
